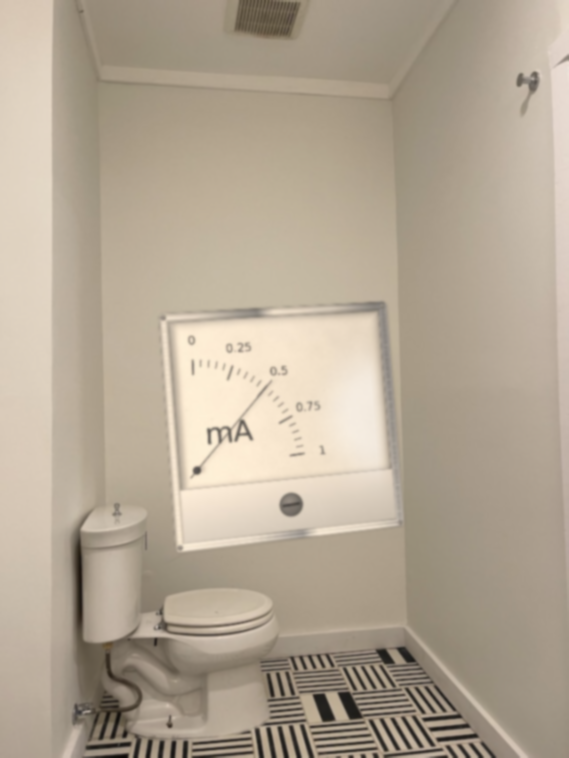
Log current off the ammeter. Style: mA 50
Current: mA 0.5
